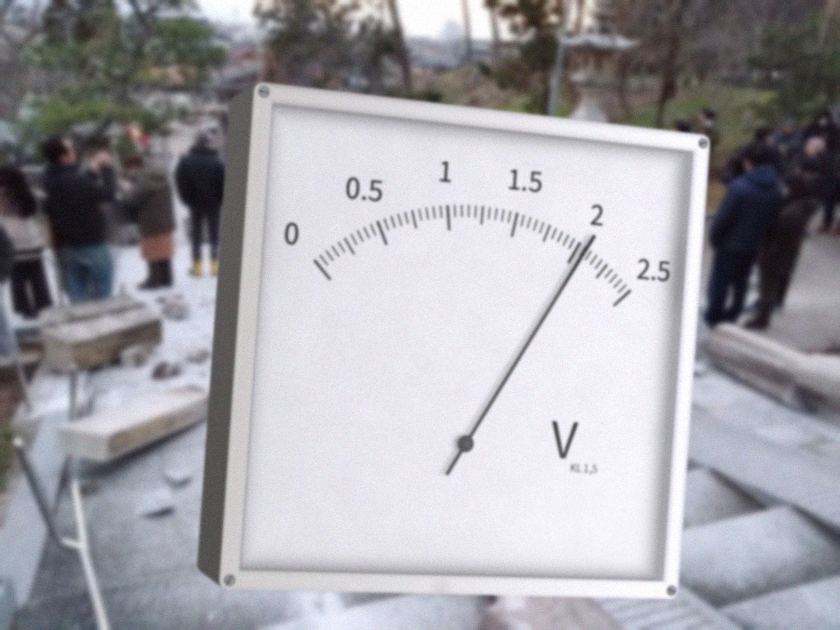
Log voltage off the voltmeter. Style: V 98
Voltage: V 2.05
